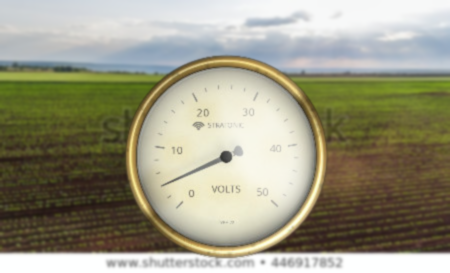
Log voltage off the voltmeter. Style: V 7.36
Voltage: V 4
